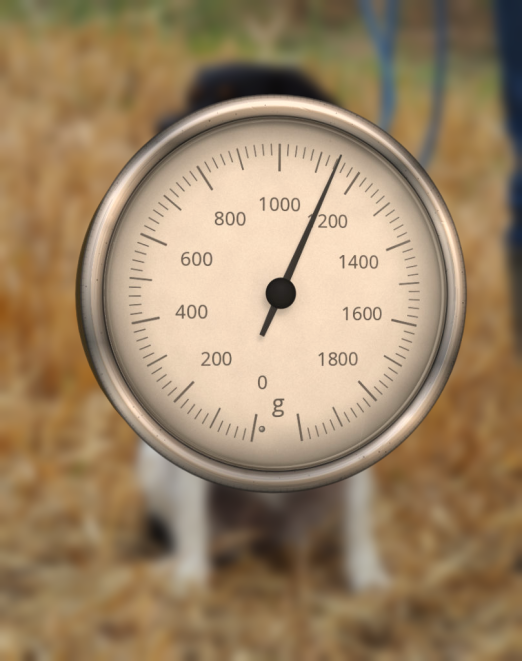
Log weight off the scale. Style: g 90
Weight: g 1140
